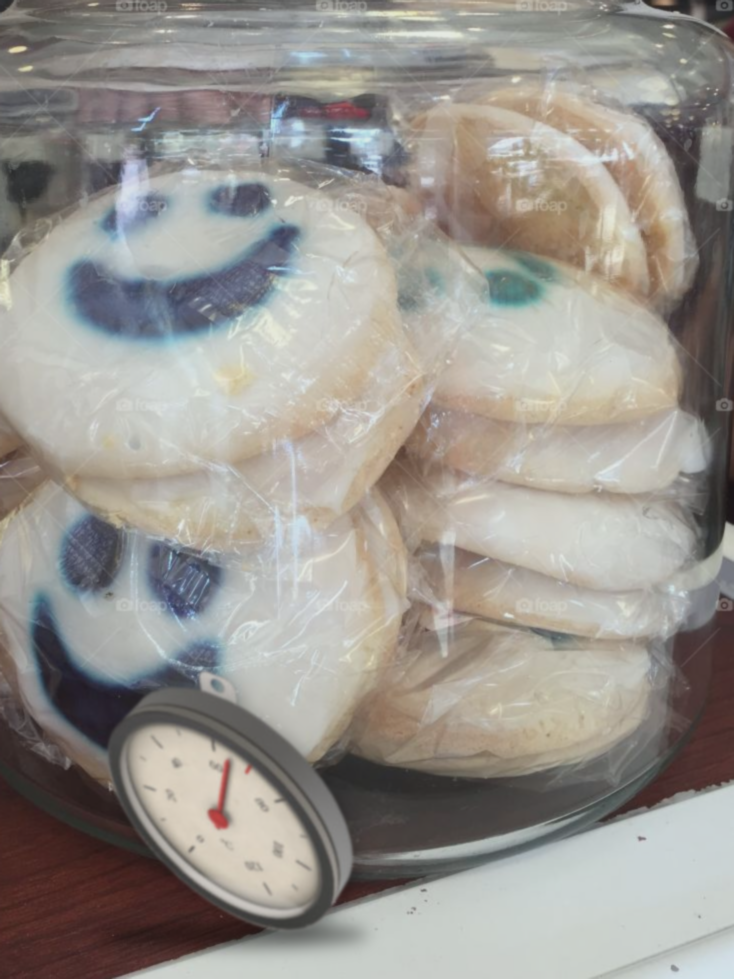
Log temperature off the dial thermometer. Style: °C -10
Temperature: °C 65
